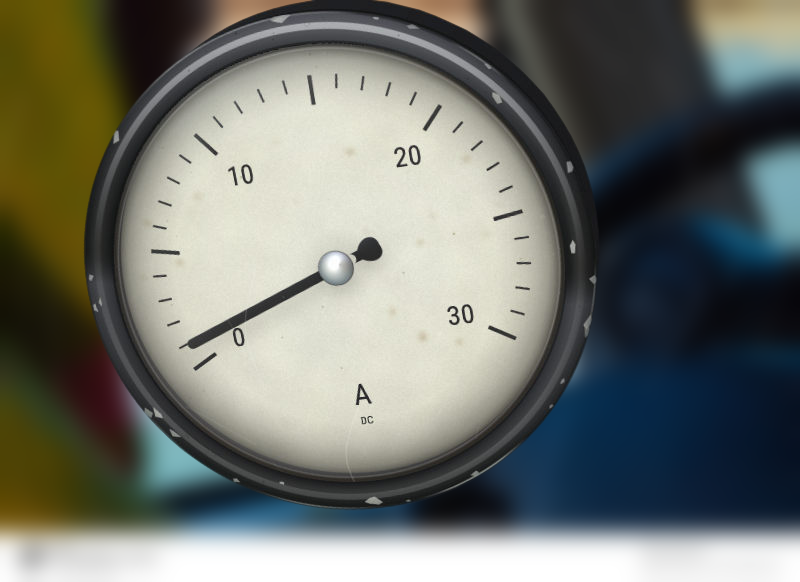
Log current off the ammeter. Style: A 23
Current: A 1
